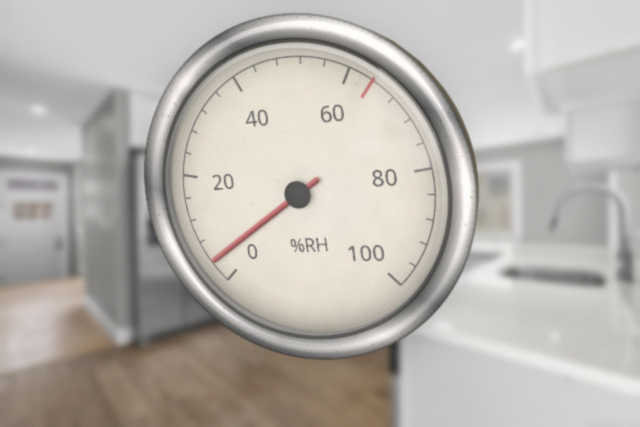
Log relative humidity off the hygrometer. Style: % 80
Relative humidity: % 4
